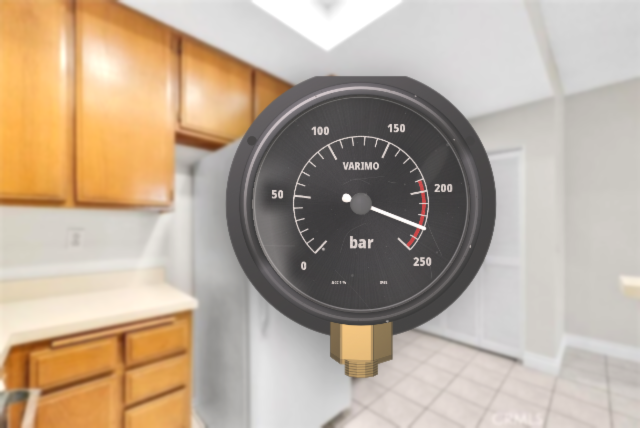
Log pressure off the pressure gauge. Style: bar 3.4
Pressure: bar 230
